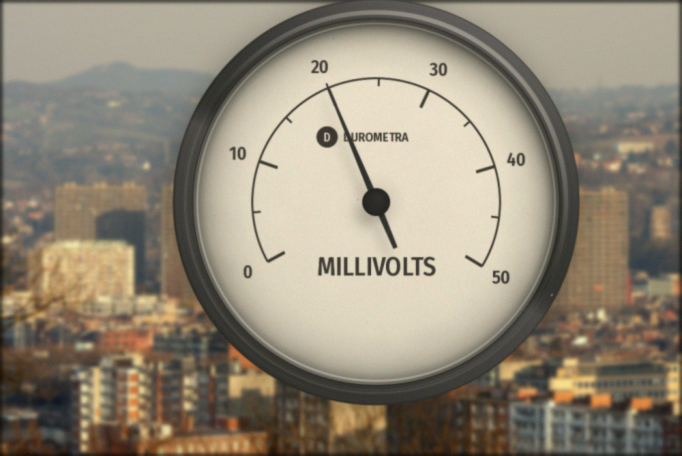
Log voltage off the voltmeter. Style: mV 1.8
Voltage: mV 20
